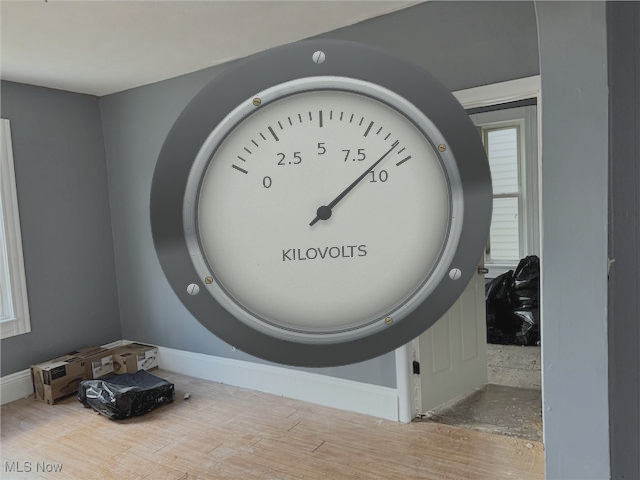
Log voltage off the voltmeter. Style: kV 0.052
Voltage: kV 9
